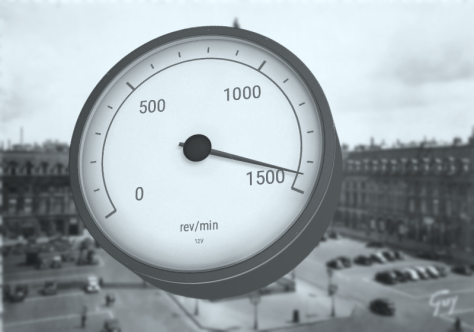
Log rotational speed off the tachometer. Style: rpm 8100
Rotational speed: rpm 1450
